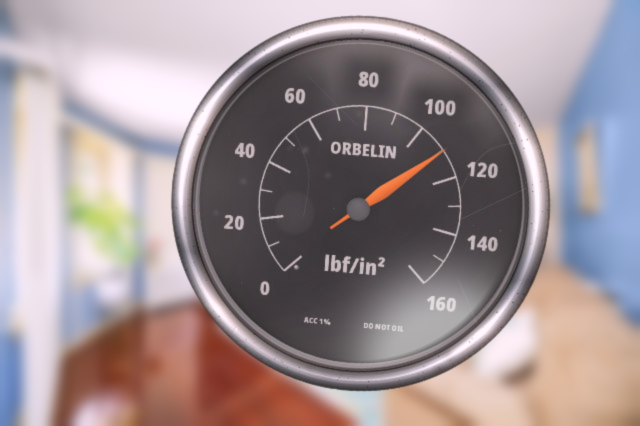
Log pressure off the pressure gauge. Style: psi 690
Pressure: psi 110
